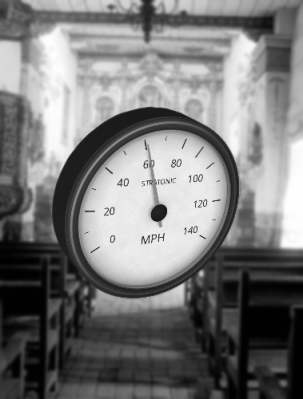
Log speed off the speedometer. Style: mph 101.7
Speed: mph 60
